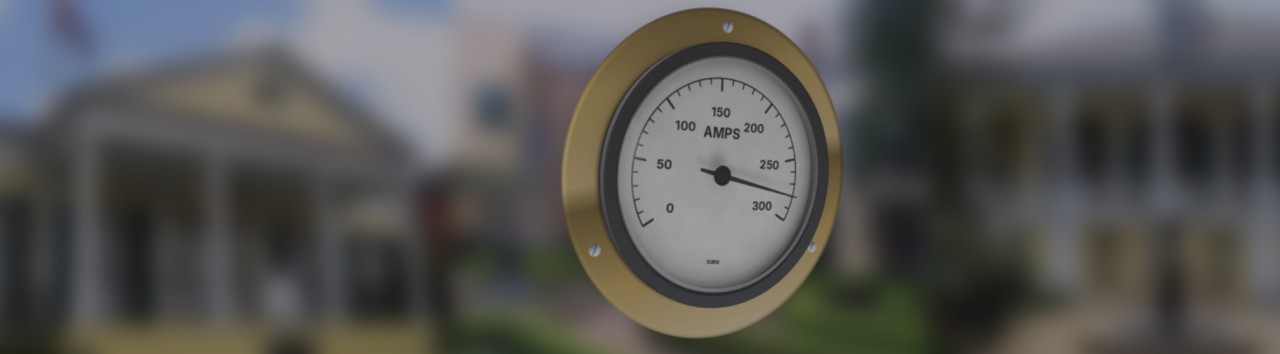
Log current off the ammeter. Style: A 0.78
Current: A 280
